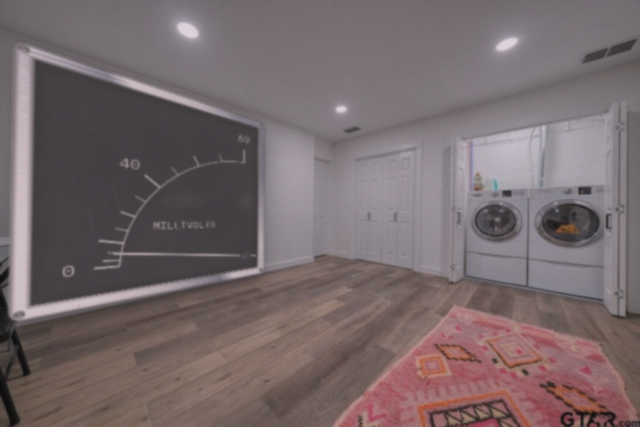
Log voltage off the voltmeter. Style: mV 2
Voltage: mV 15
